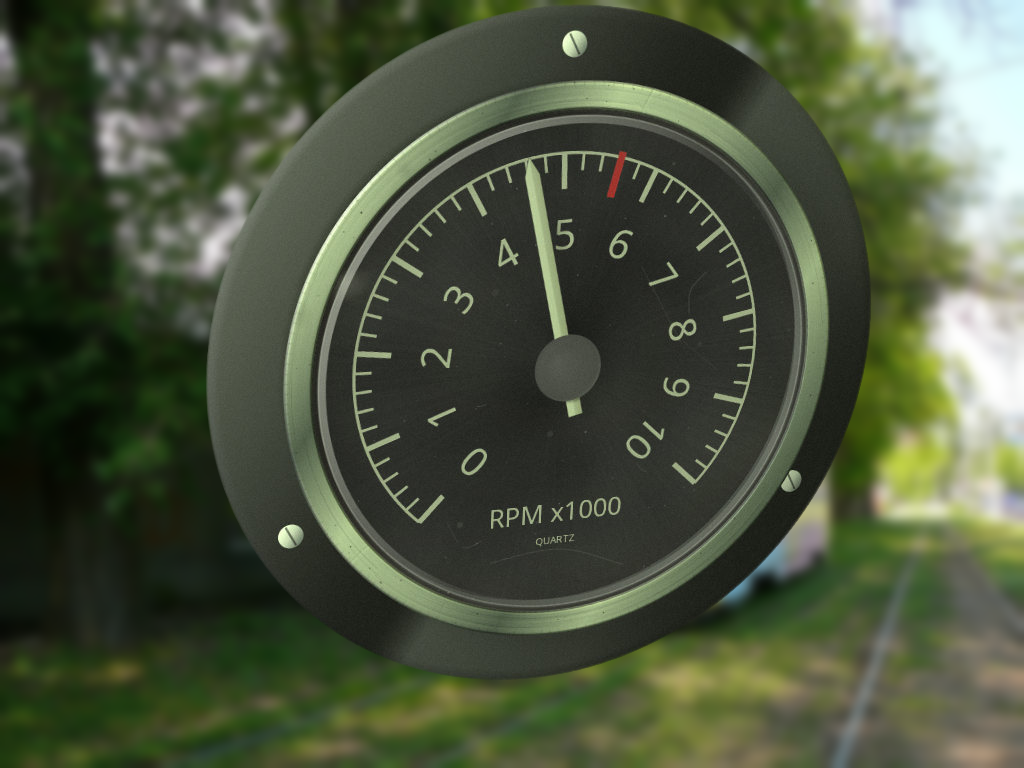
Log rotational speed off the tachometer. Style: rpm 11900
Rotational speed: rpm 4600
